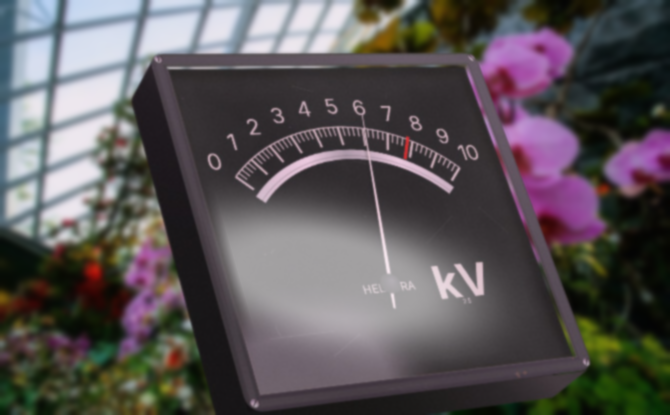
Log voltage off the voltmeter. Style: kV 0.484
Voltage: kV 6
